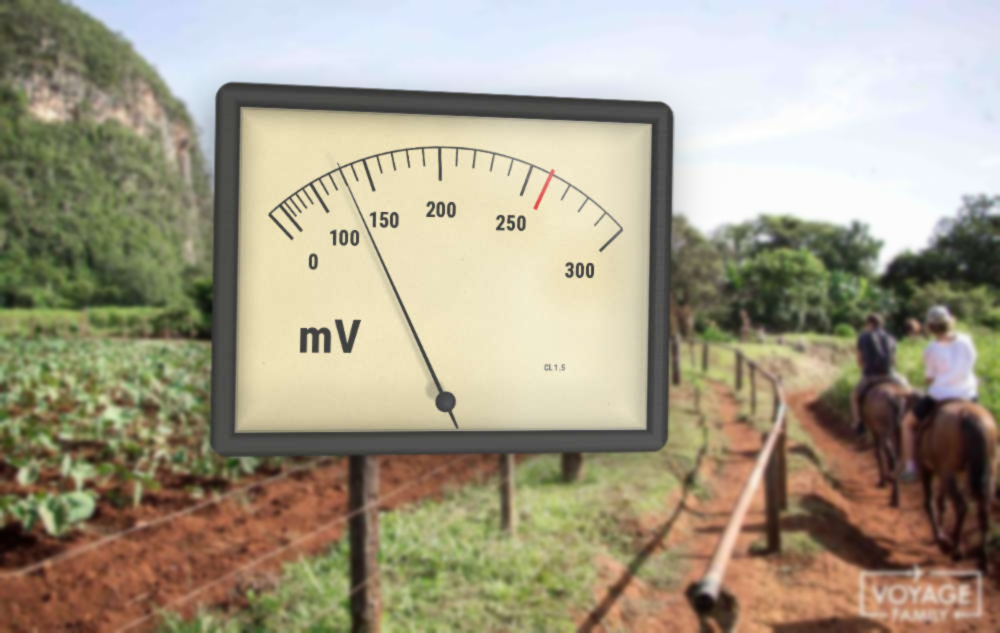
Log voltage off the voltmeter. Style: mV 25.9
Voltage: mV 130
